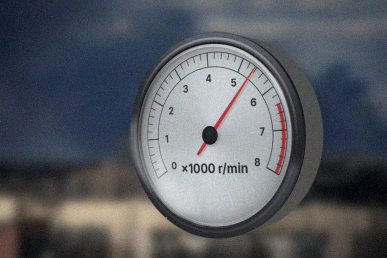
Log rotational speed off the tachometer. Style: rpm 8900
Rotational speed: rpm 5400
